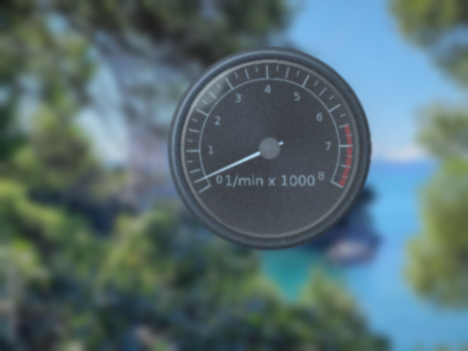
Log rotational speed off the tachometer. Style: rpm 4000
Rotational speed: rpm 250
